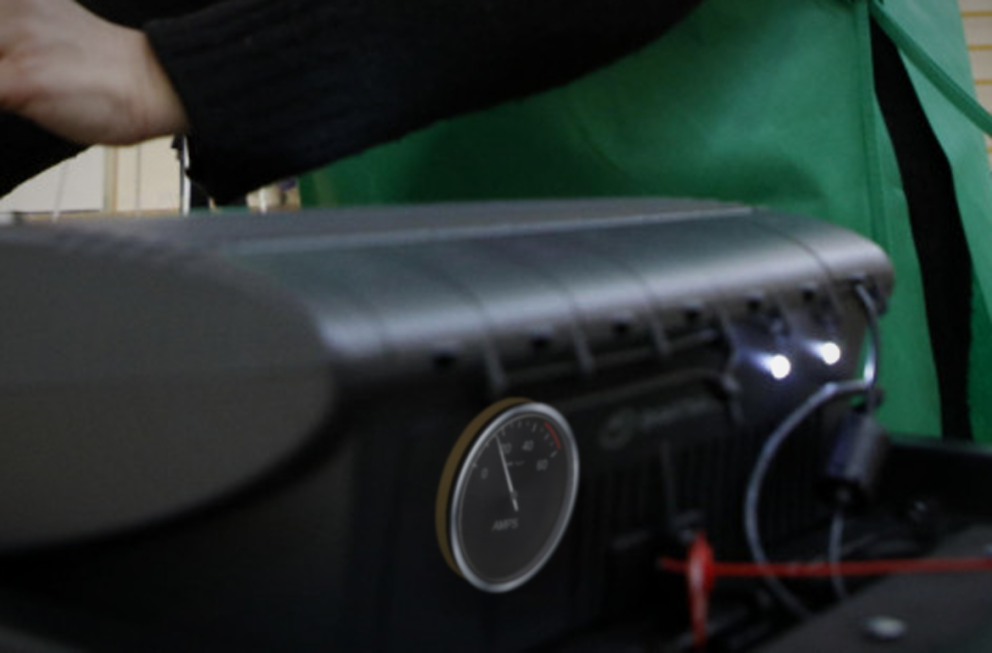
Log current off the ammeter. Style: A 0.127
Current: A 15
